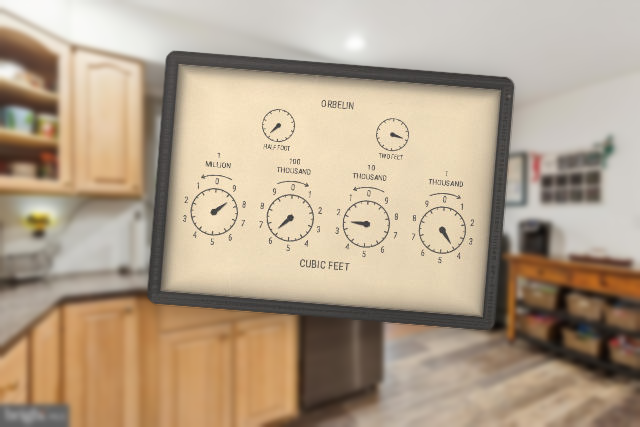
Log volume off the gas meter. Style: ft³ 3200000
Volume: ft³ 862400
